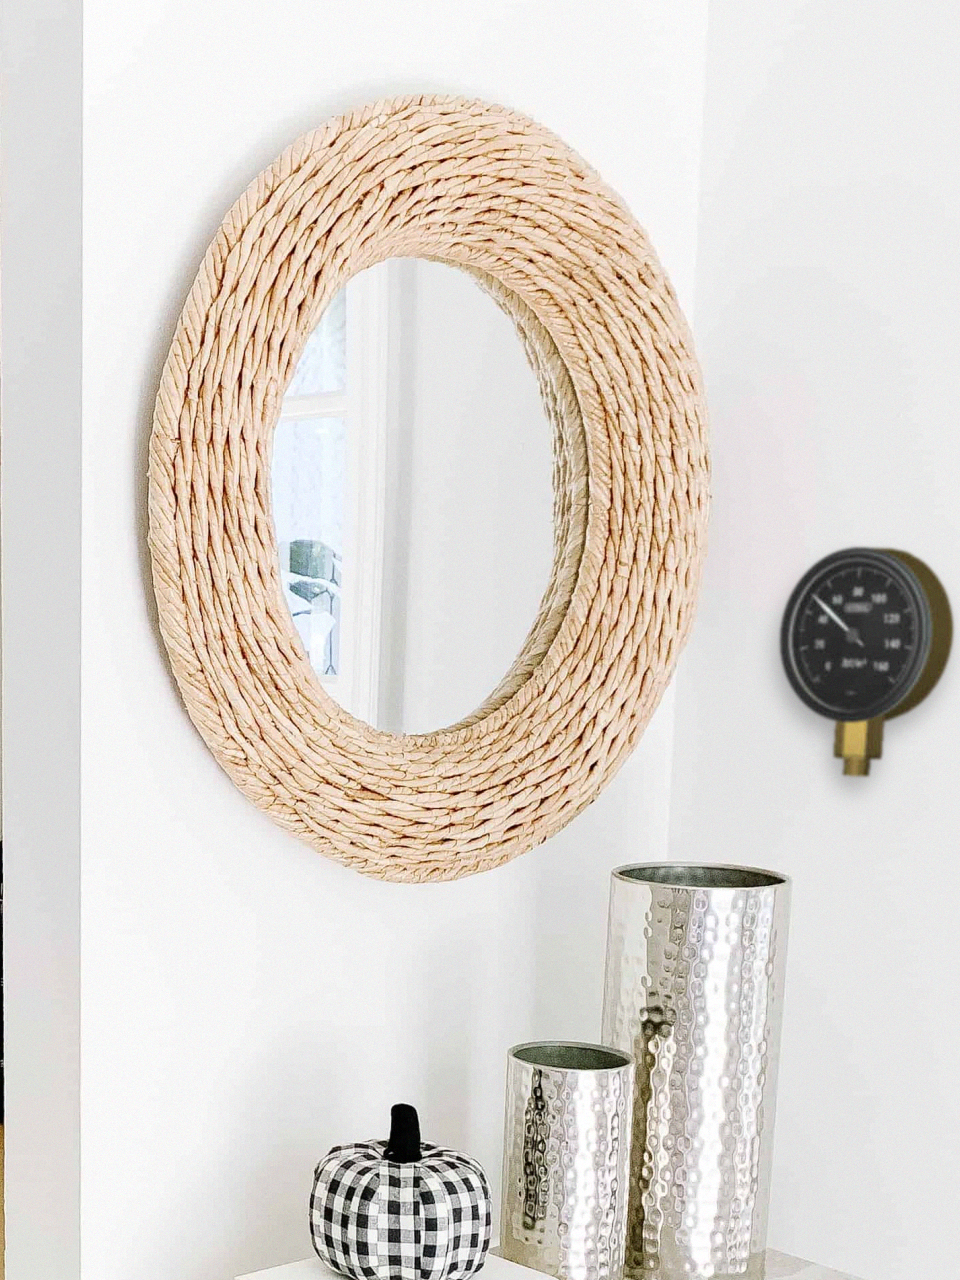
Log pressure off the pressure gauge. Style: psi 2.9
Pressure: psi 50
